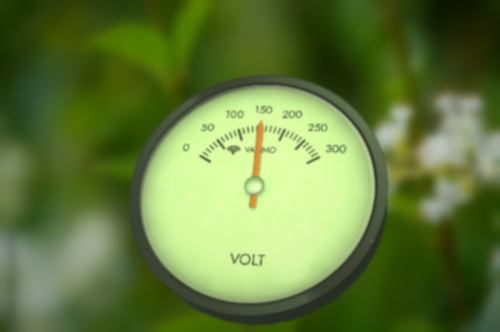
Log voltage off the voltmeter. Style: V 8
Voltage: V 150
